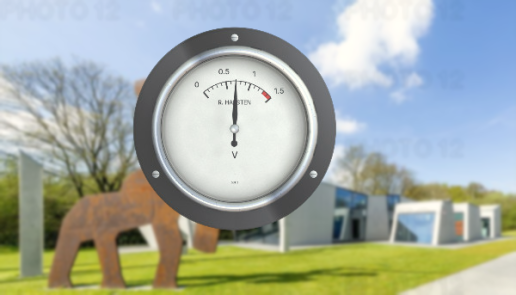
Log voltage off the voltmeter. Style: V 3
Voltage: V 0.7
